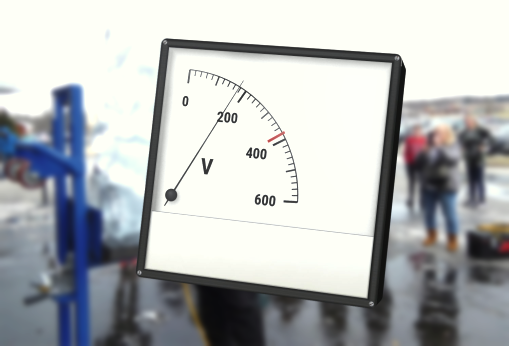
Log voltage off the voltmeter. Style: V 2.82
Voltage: V 180
